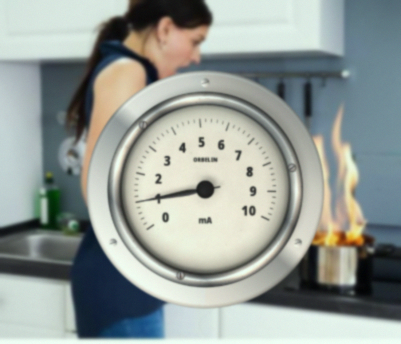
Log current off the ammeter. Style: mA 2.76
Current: mA 1
